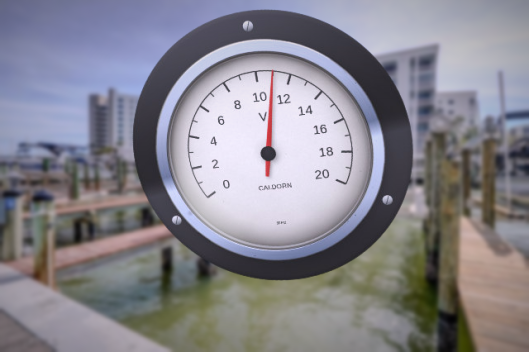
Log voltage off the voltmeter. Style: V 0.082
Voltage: V 11
